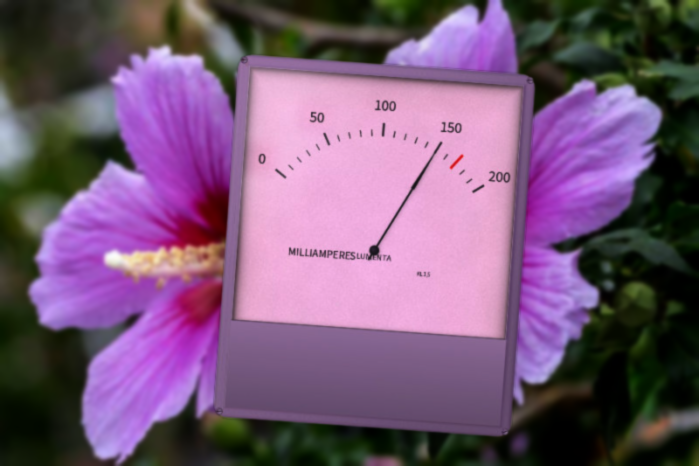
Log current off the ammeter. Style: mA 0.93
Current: mA 150
